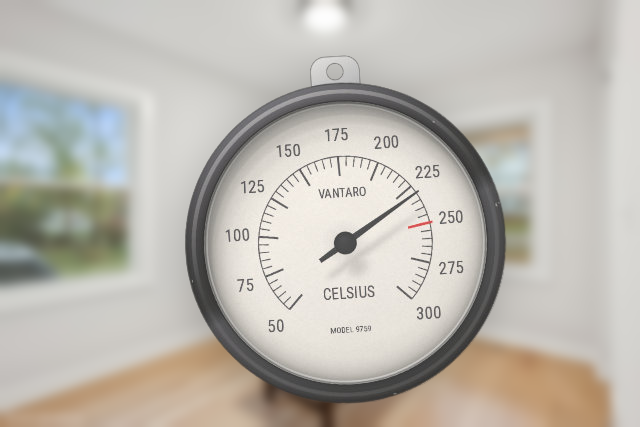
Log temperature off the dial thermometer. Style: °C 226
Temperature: °C 230
